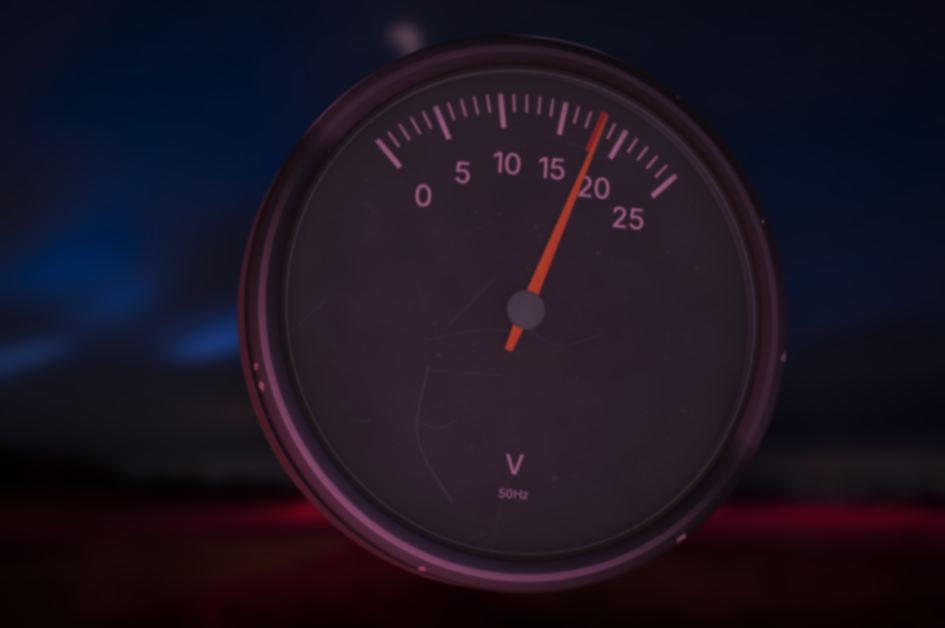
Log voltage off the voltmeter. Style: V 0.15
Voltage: V 18
